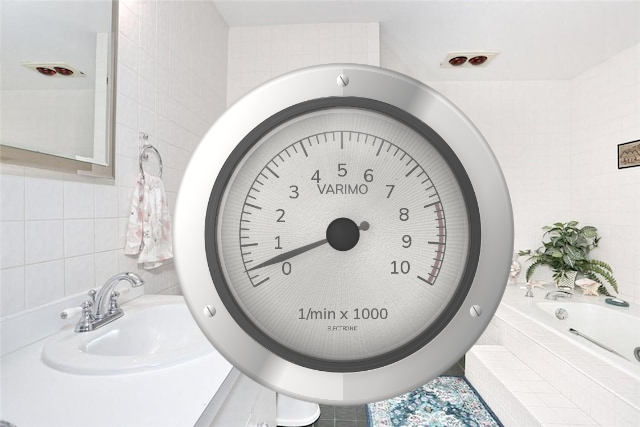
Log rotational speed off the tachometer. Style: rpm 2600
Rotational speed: rpm 400
